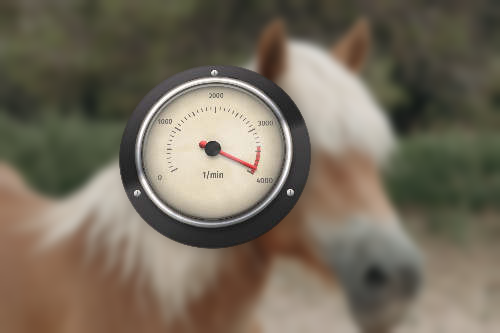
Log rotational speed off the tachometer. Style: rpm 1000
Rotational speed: rpm 3900
